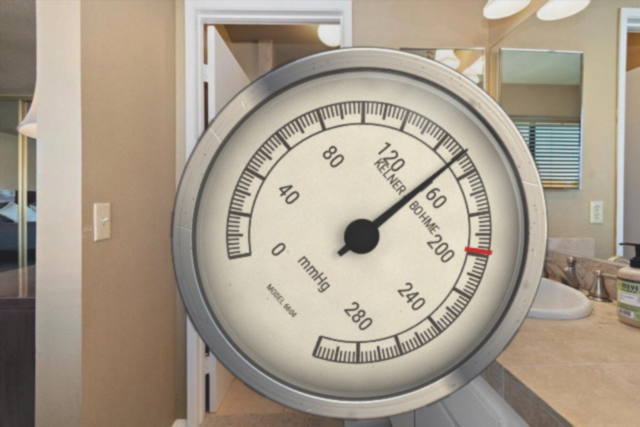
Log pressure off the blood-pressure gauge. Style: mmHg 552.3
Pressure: mmHg 150
